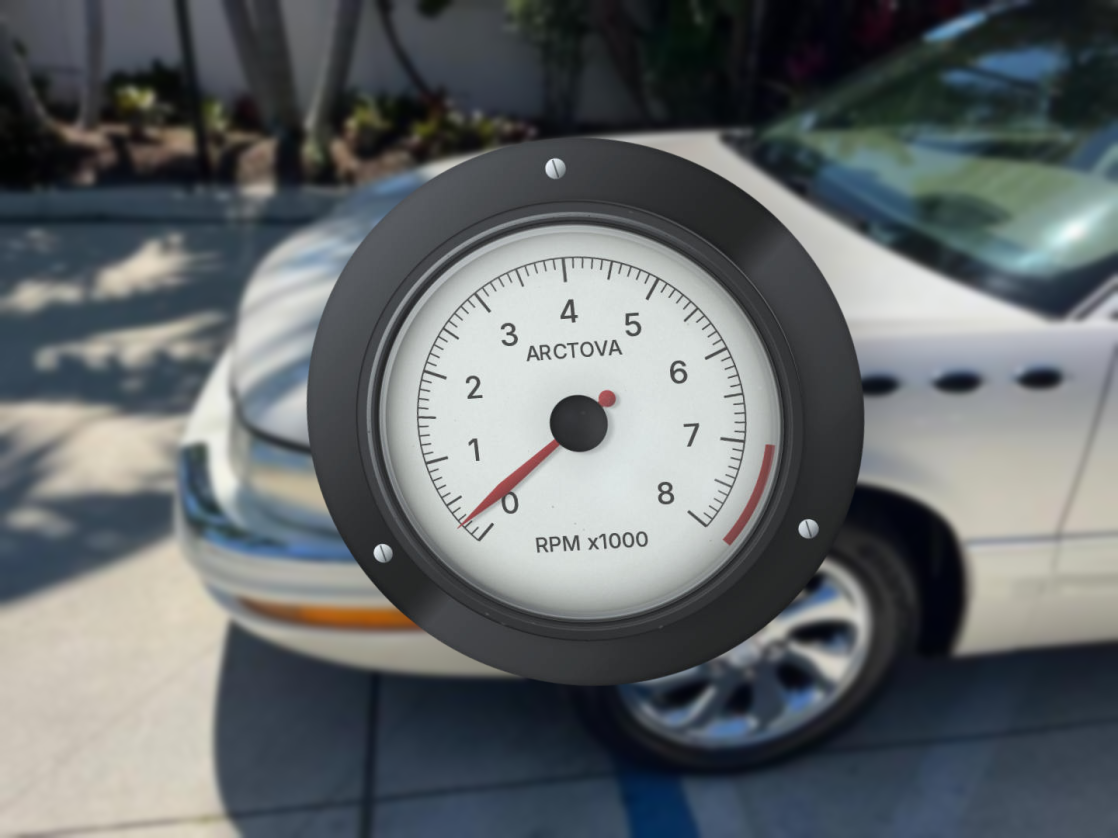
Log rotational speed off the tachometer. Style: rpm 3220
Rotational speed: rpm 250
